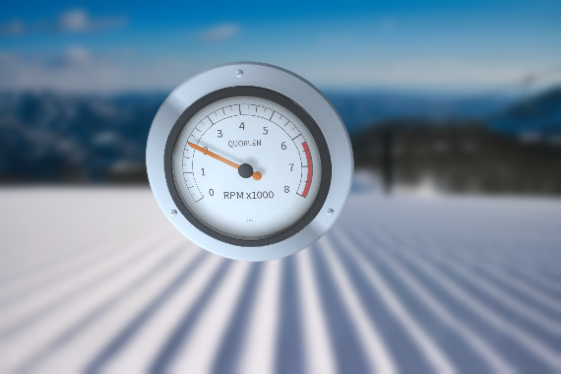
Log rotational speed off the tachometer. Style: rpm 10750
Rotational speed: rpm 2000
